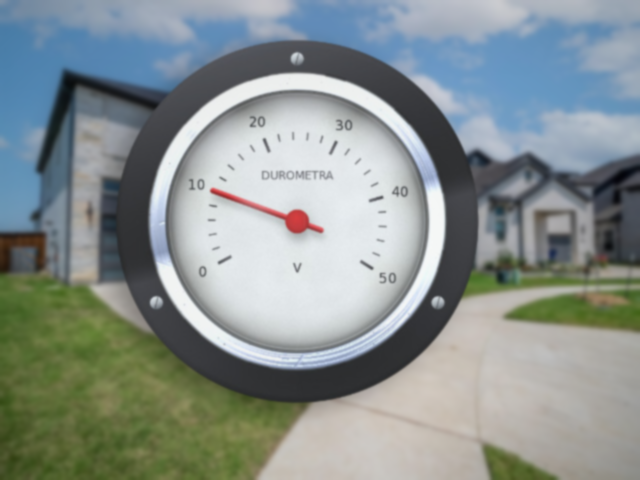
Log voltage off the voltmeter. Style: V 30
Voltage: V 10
